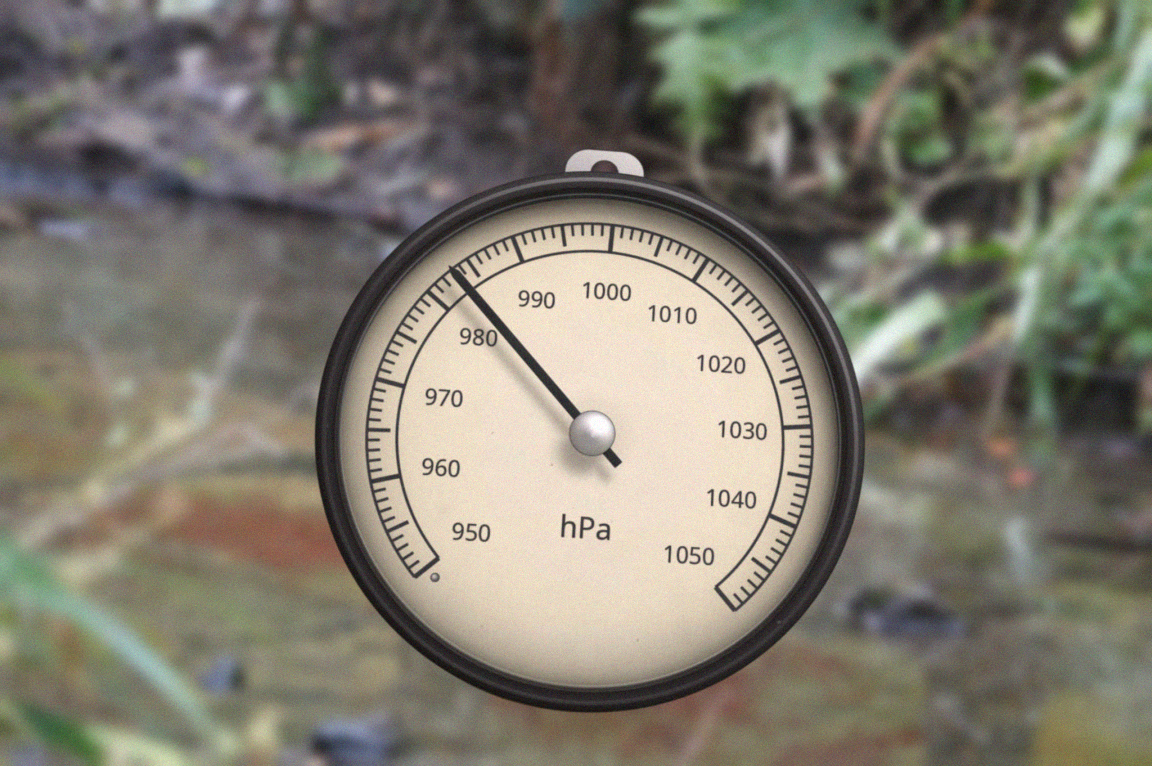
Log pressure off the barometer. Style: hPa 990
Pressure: hPa 983
